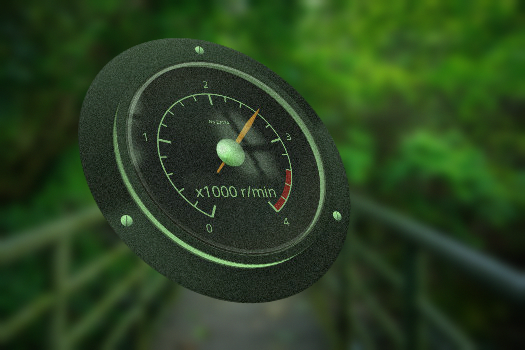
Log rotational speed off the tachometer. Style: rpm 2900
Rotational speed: rpm 2600
